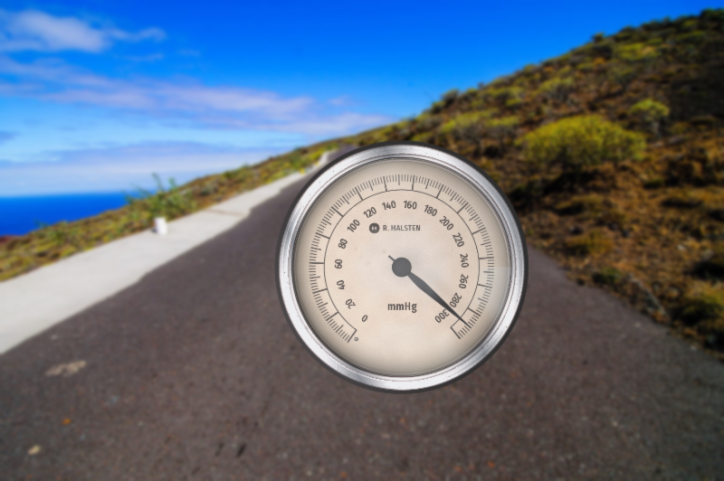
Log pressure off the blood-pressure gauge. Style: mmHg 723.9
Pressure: mmHg 290
